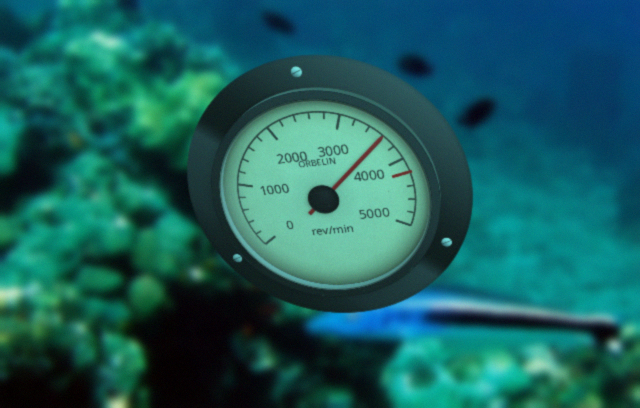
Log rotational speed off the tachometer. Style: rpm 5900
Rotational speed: rpm 3600
